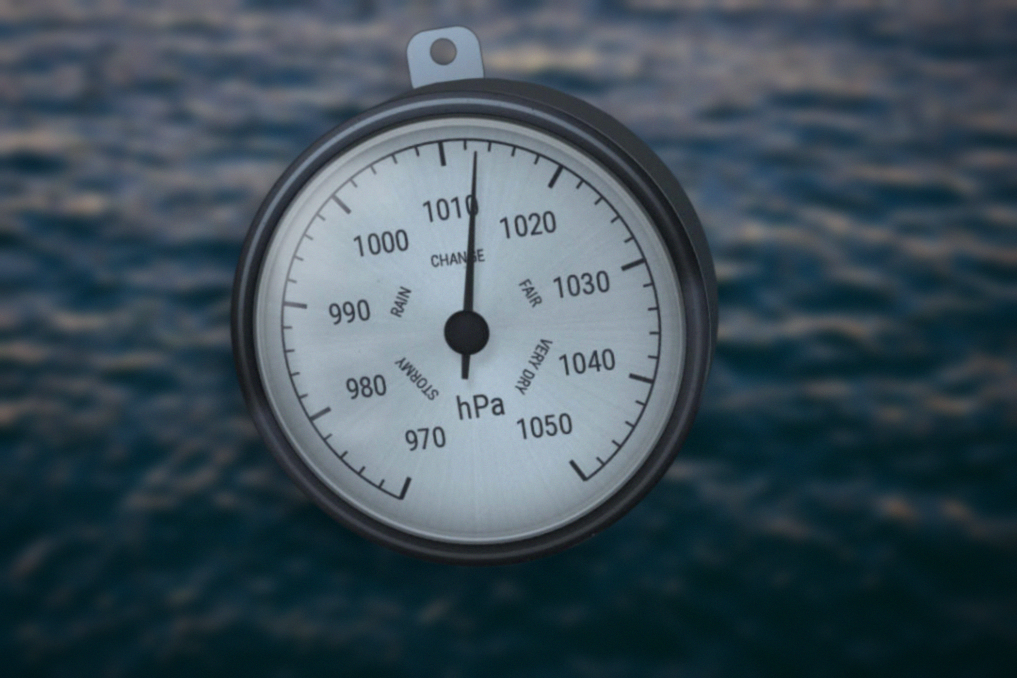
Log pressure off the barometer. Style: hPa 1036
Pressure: hPa 1013
